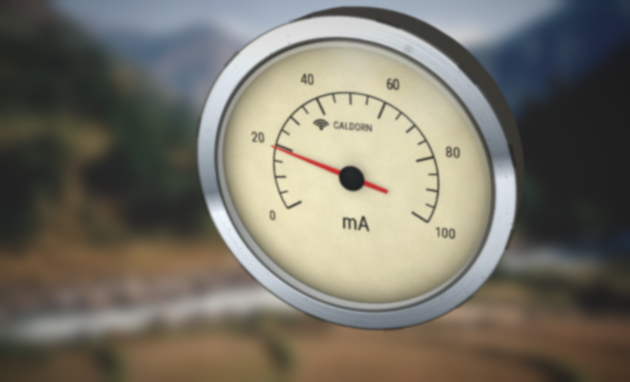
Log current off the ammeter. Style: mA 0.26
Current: mA 20
